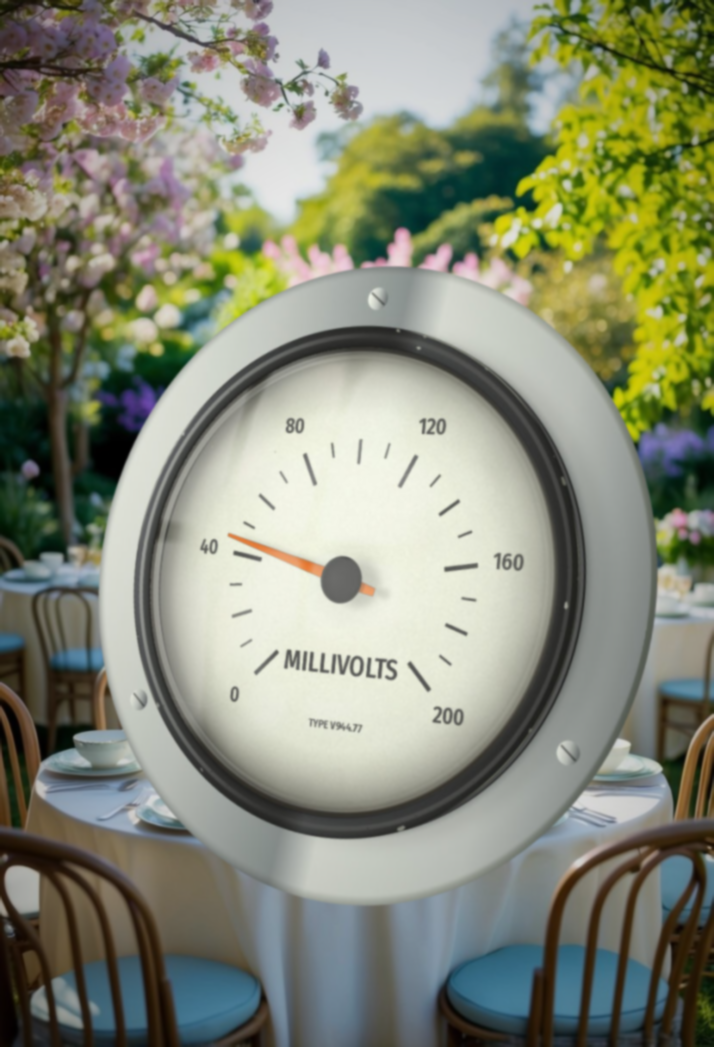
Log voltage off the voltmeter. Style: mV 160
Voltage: mV 45
